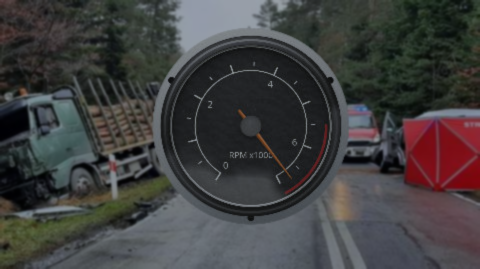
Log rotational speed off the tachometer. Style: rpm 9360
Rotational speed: rpm 6750
